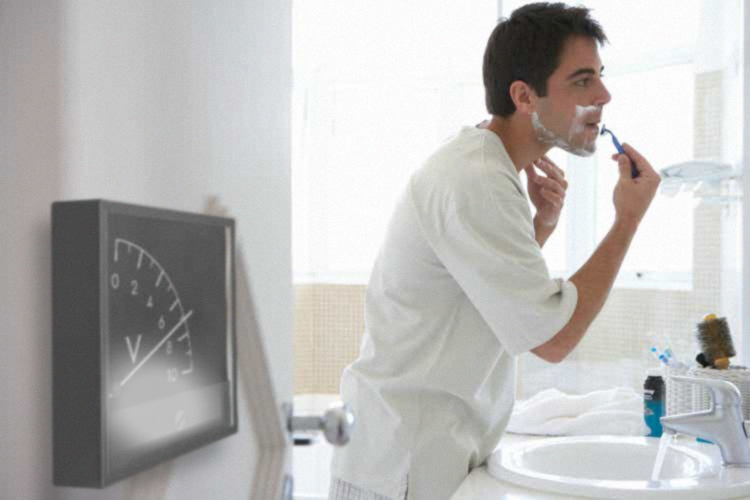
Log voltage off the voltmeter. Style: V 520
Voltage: V 7
